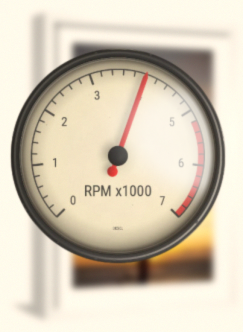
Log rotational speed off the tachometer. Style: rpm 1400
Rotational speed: rpm 4000
